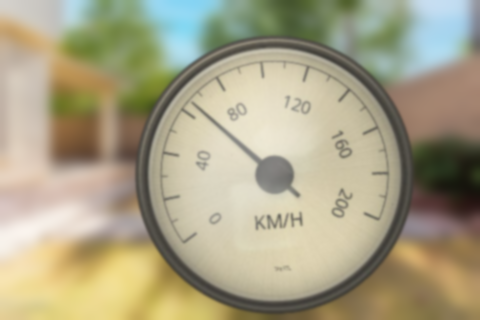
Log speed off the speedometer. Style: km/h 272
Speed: km/h 65
